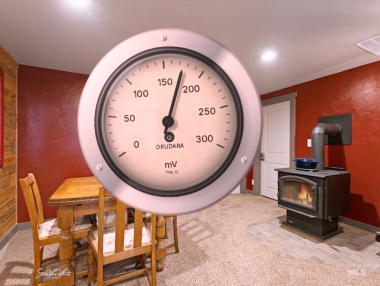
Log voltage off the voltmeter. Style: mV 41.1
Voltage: mV 175
